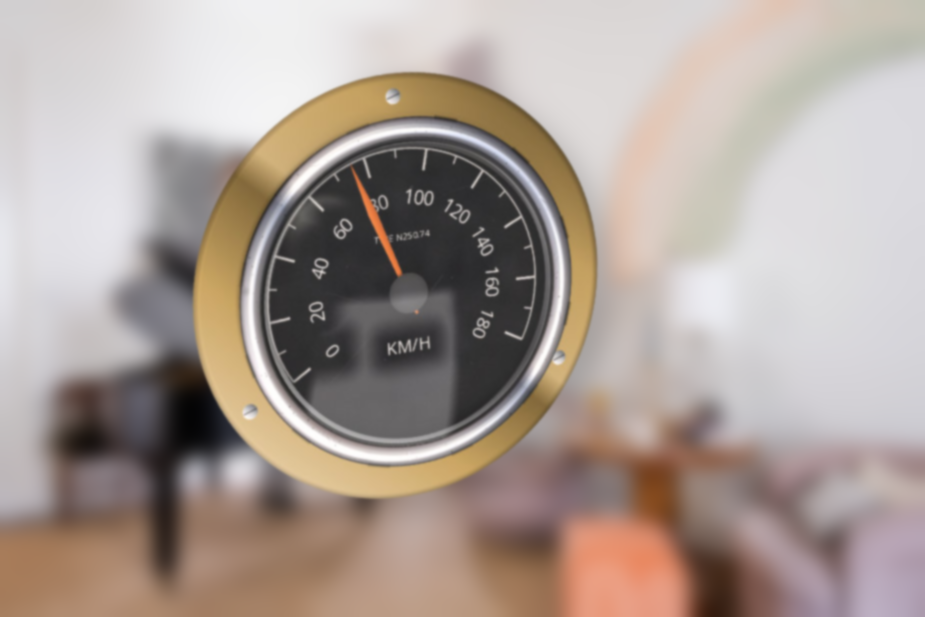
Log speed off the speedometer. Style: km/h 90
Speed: km/h 75
